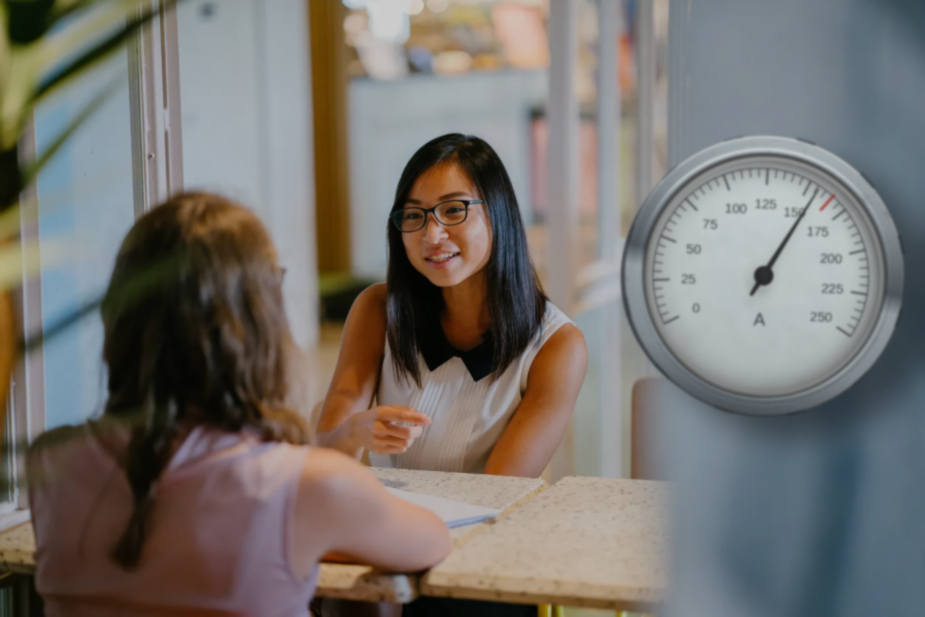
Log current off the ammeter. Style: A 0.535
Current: A 155
